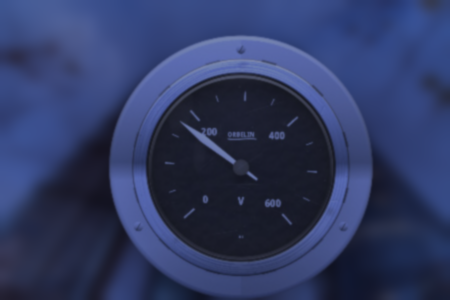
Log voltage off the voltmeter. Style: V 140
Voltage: V 175
